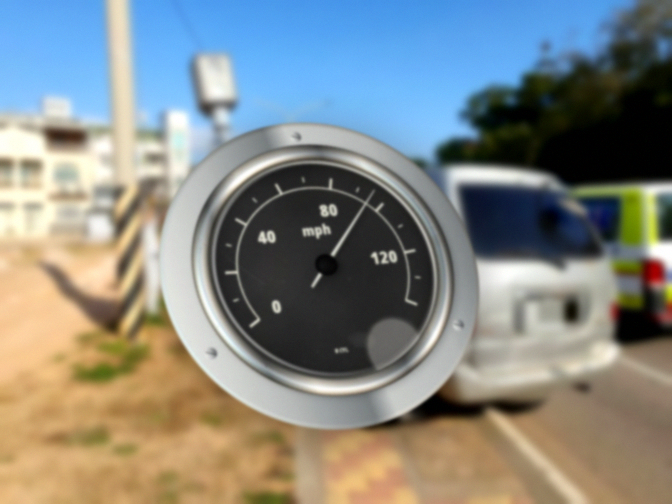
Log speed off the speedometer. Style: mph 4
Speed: mph 95
